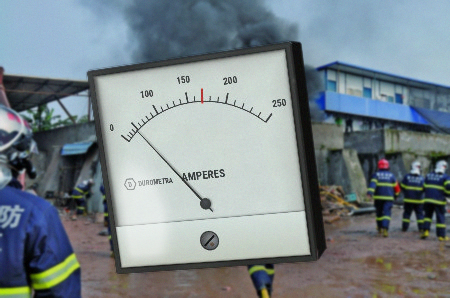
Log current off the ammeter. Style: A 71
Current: A 50
